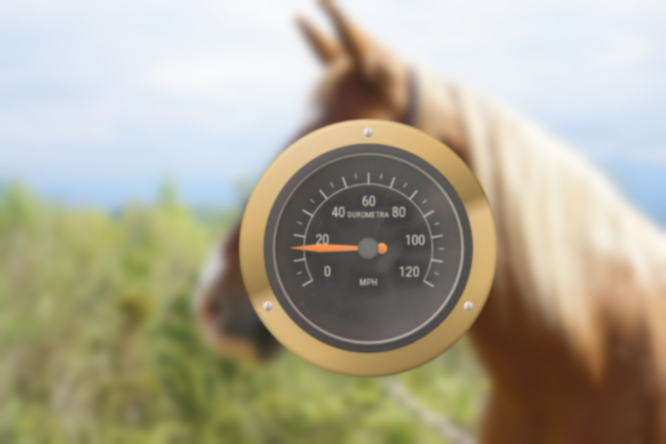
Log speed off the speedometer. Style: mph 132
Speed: mph 15
